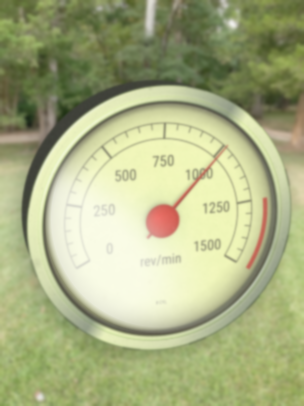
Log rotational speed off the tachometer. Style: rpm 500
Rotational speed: rpm 1000
